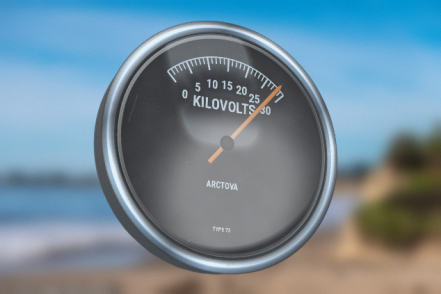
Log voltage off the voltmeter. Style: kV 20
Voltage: kV 28
